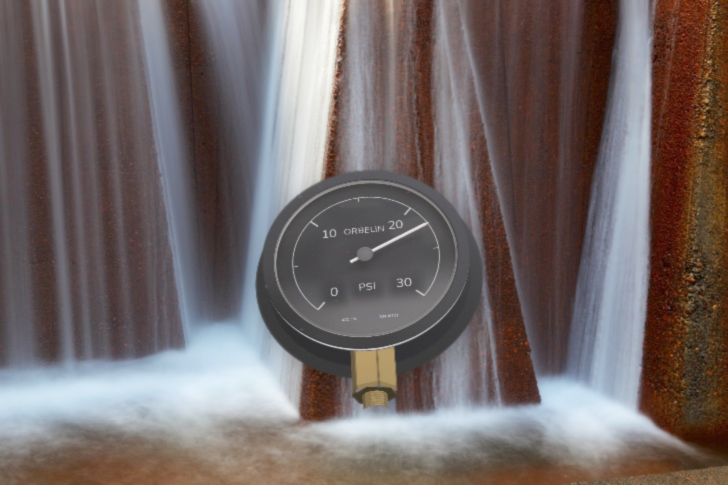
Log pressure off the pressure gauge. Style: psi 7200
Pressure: psi 22.5
